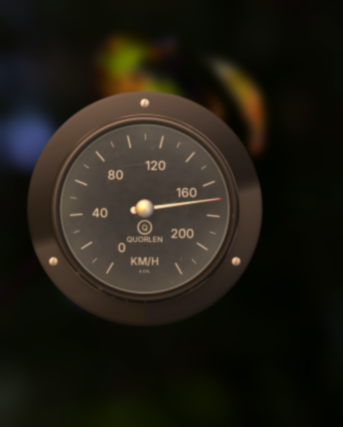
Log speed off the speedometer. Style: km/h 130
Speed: km/h 170
